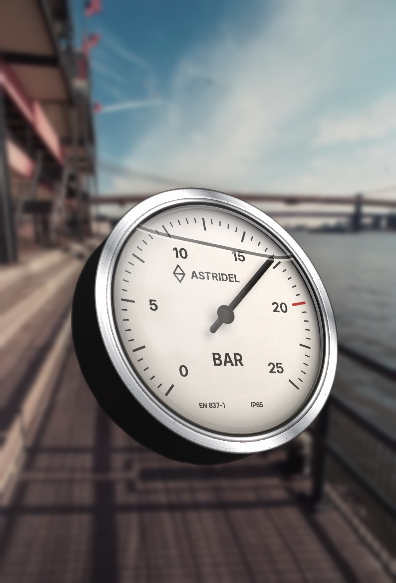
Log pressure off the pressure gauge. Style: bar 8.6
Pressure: bar 17
